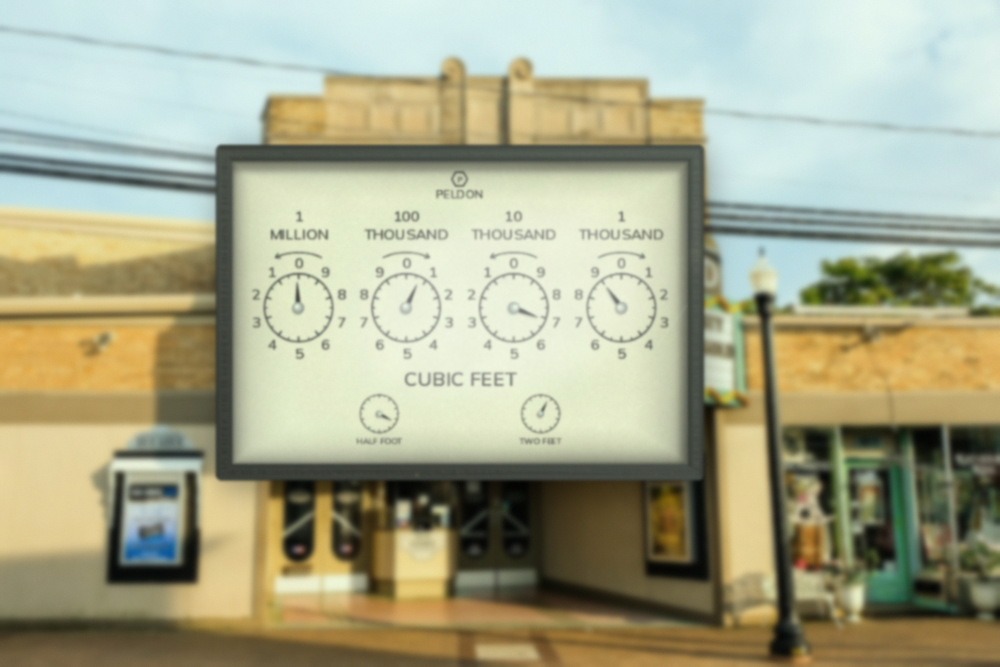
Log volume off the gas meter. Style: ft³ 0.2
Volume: ft³ 6900
